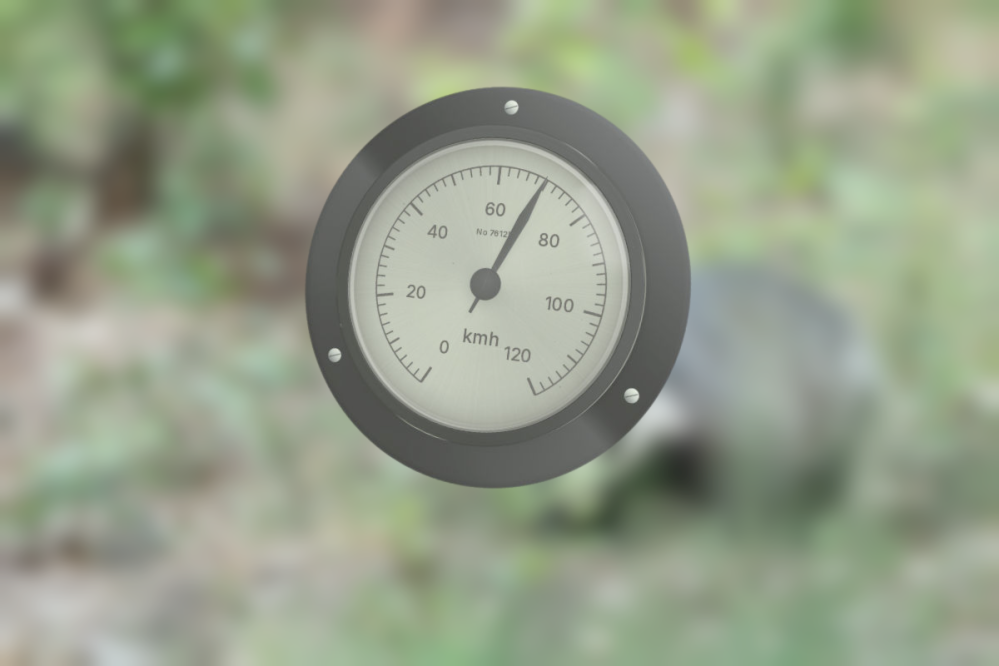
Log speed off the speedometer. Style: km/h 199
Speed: km/h 70
